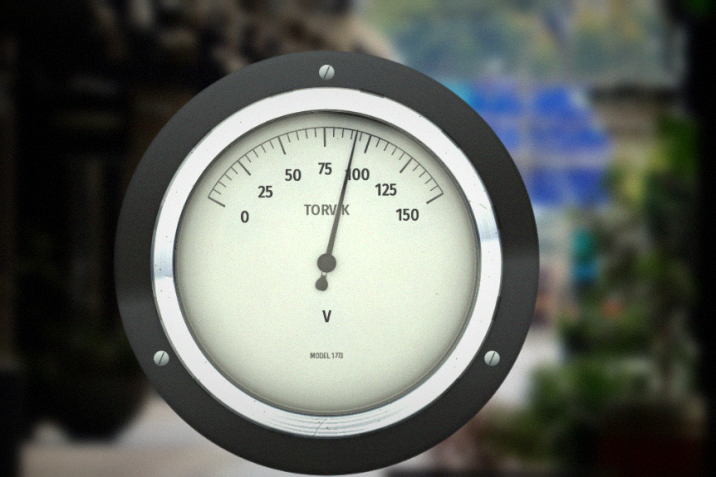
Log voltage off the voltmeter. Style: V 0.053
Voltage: V 92.5
